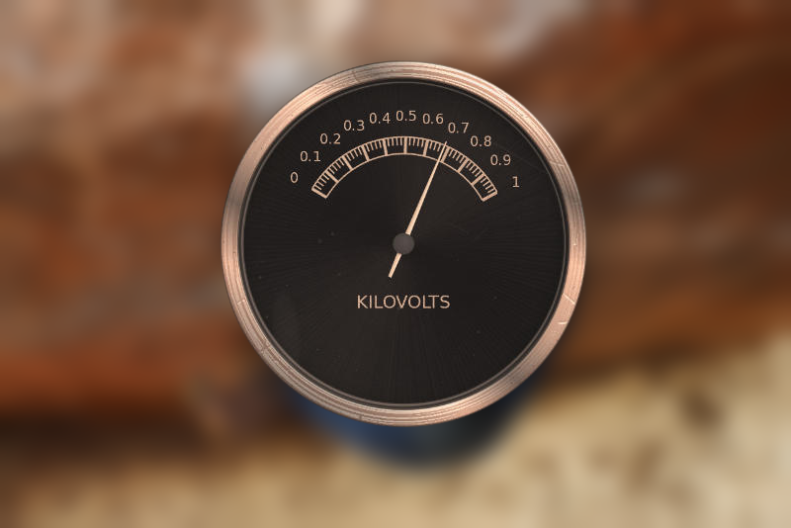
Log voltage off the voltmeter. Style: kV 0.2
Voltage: kV 0.68
